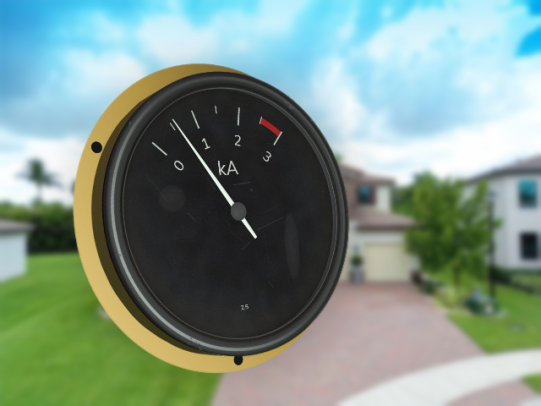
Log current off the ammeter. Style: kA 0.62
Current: kA 0.5
